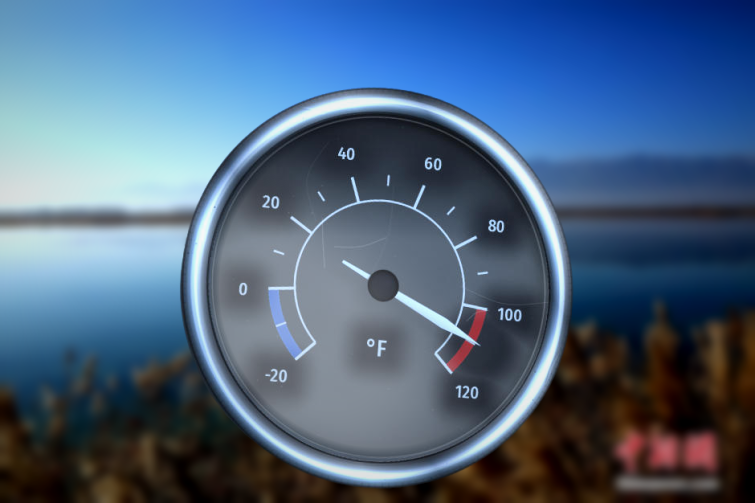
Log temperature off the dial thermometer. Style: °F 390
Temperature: °F 110
